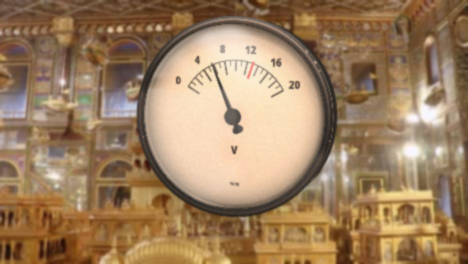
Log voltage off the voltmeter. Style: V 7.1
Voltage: V 6
